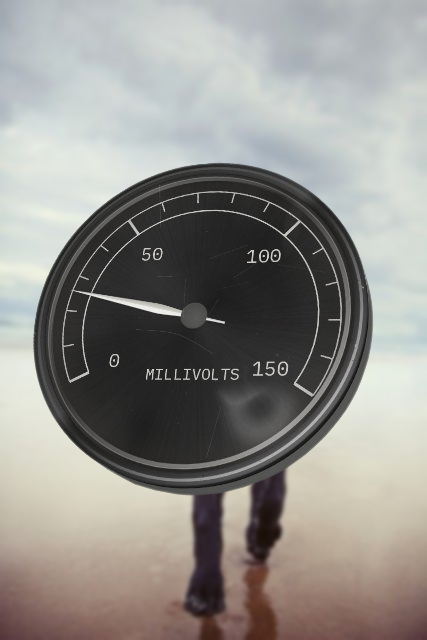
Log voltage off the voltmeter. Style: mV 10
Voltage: mV 25
